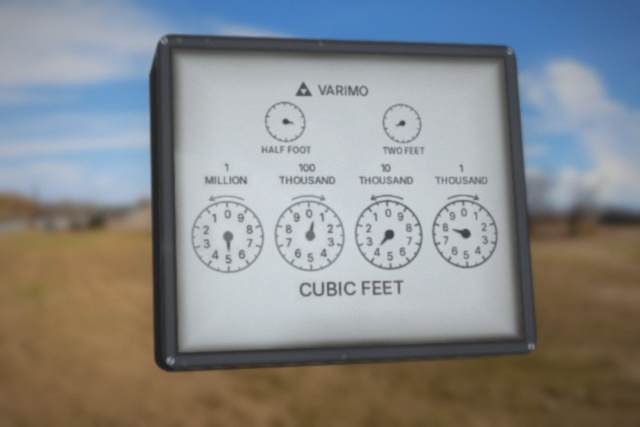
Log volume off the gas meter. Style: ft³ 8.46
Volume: ft³ 503800
